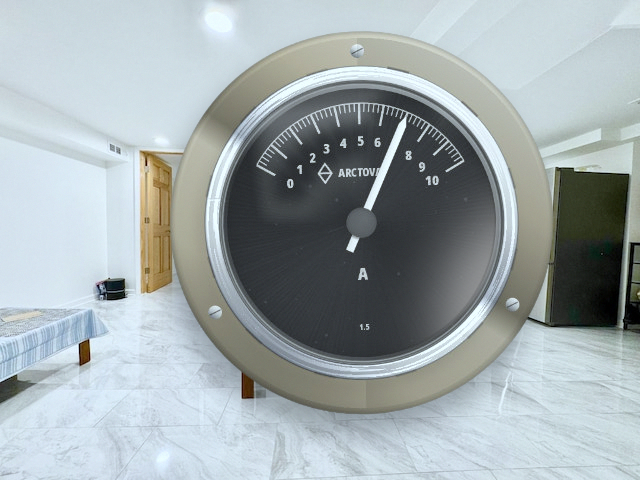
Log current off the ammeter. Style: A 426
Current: A 7
